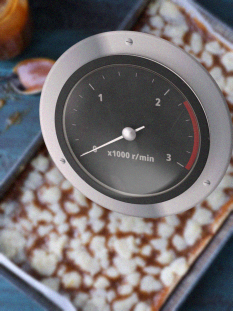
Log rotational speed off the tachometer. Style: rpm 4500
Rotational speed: rpm 0
